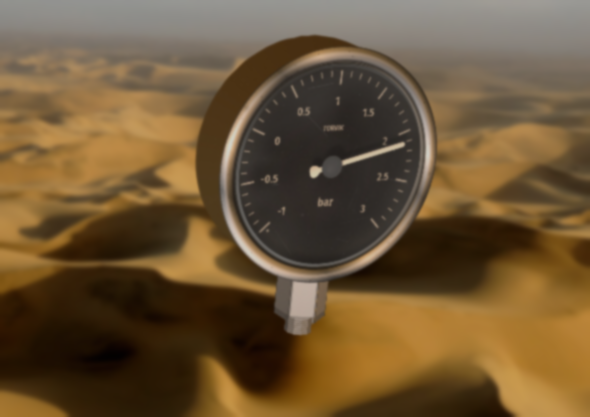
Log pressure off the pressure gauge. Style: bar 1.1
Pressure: bar 2.1
